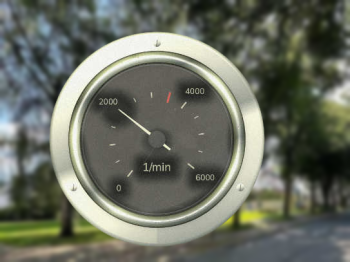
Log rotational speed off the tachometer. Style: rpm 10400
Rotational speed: rpm 2000
